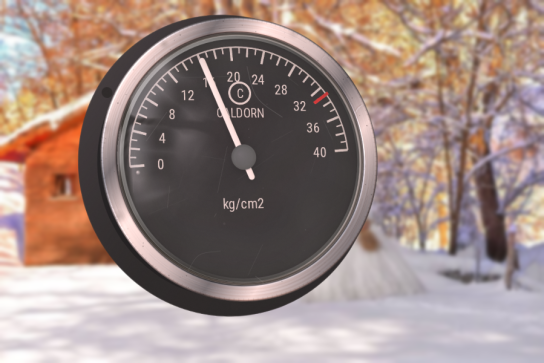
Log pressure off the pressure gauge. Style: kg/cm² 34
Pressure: kg/cm² 16
